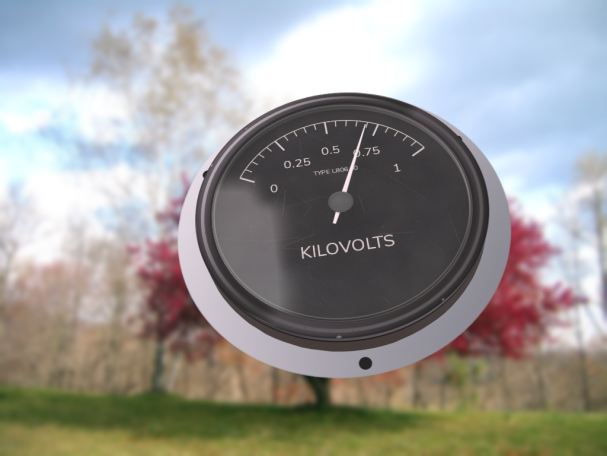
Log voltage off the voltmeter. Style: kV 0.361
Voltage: kV 0.7
